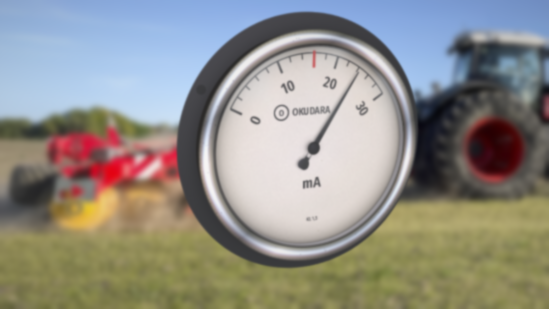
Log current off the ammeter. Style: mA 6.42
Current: mA 24
